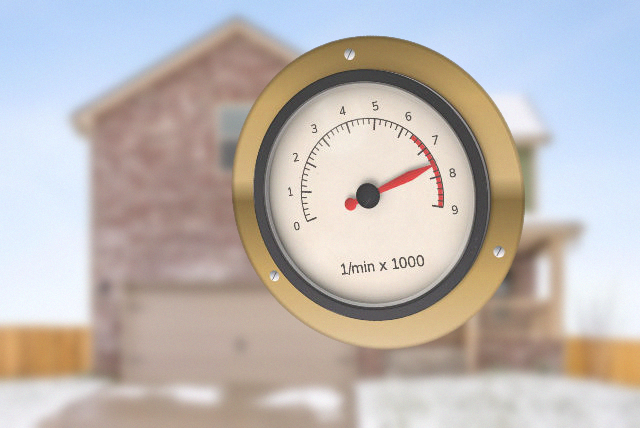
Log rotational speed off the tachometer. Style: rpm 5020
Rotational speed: rpm 7600
